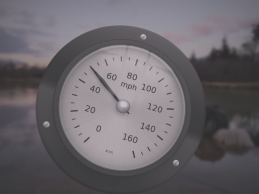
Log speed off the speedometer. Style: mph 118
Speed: mph 50
